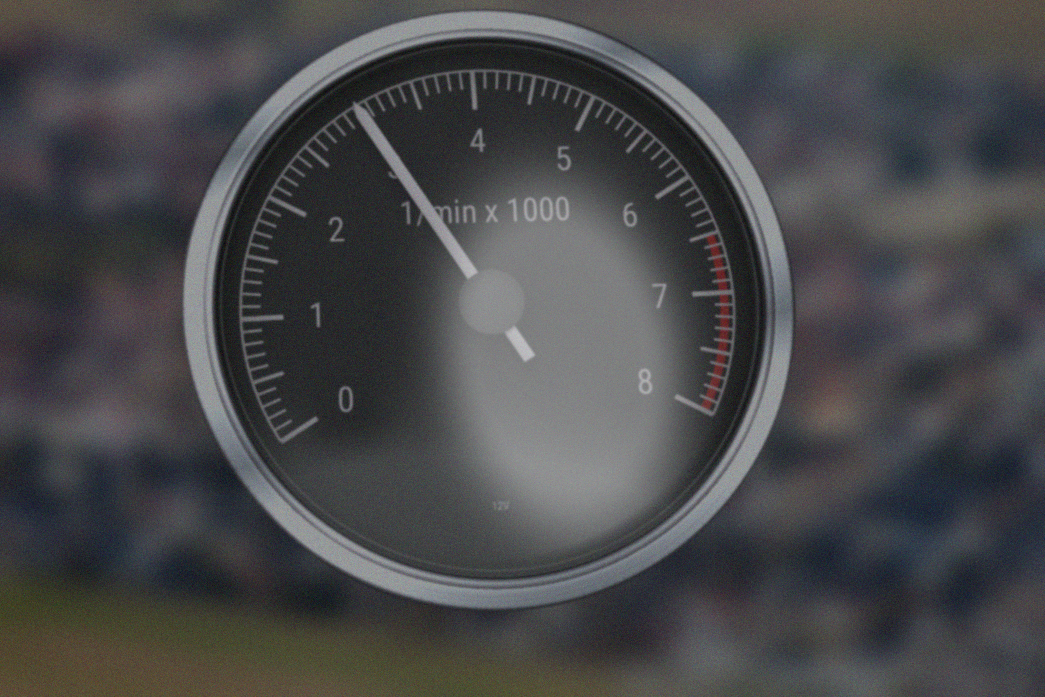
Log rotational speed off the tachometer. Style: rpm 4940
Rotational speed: rpm 3000
